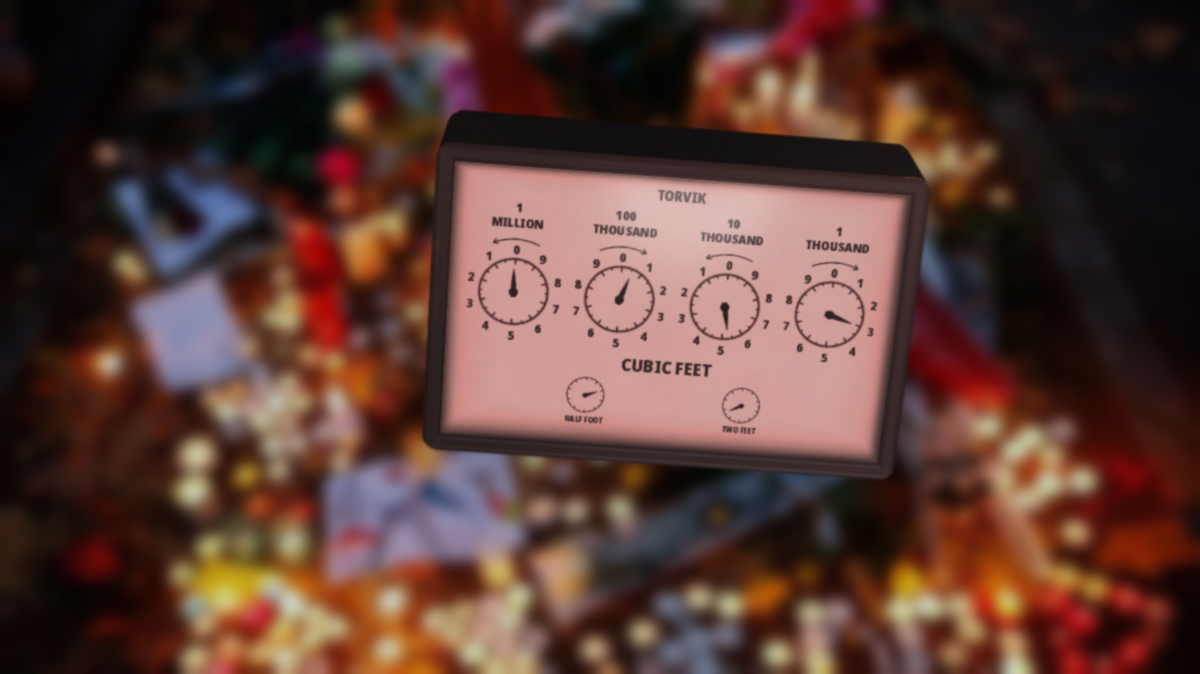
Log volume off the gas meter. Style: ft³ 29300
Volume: ft³ 5300
